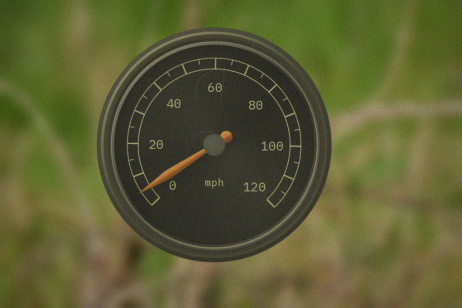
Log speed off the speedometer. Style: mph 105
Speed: mph 5
